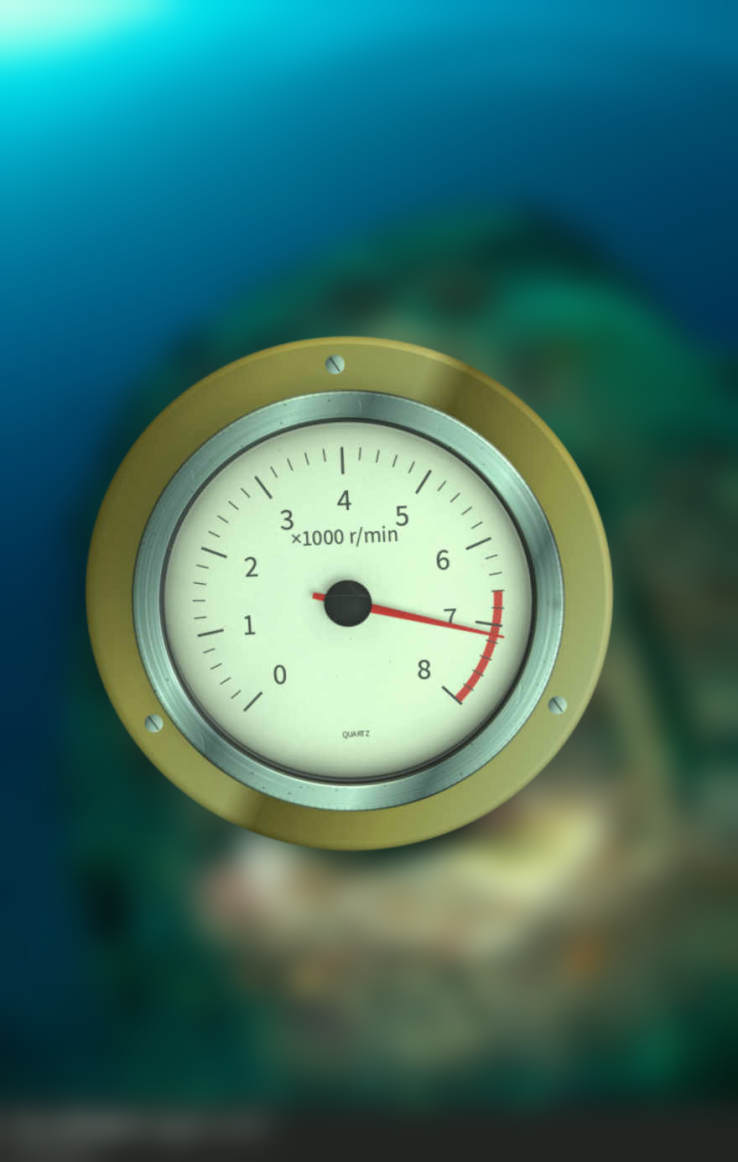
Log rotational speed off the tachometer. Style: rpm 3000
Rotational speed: rpm 7100
